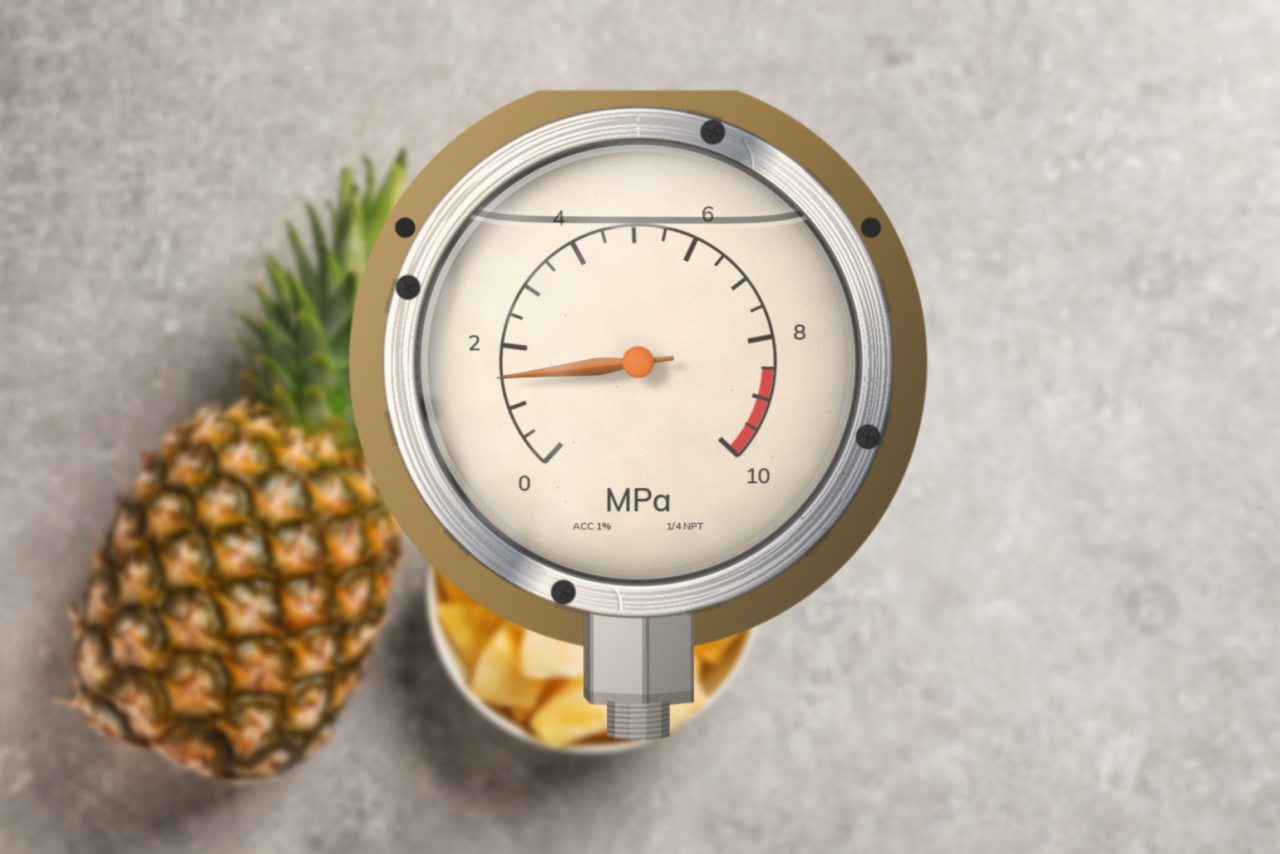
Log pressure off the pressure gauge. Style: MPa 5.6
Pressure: MPa 1.5
